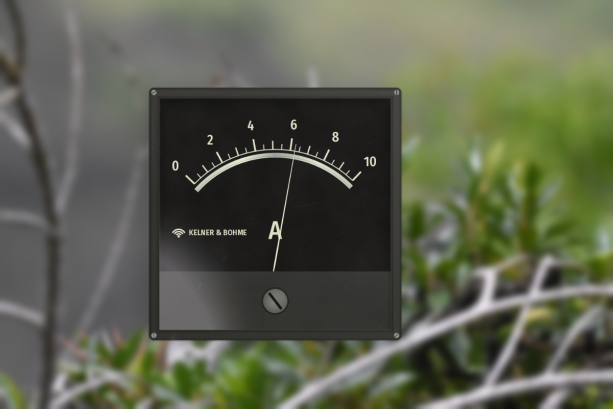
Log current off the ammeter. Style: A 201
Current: A 6.25
